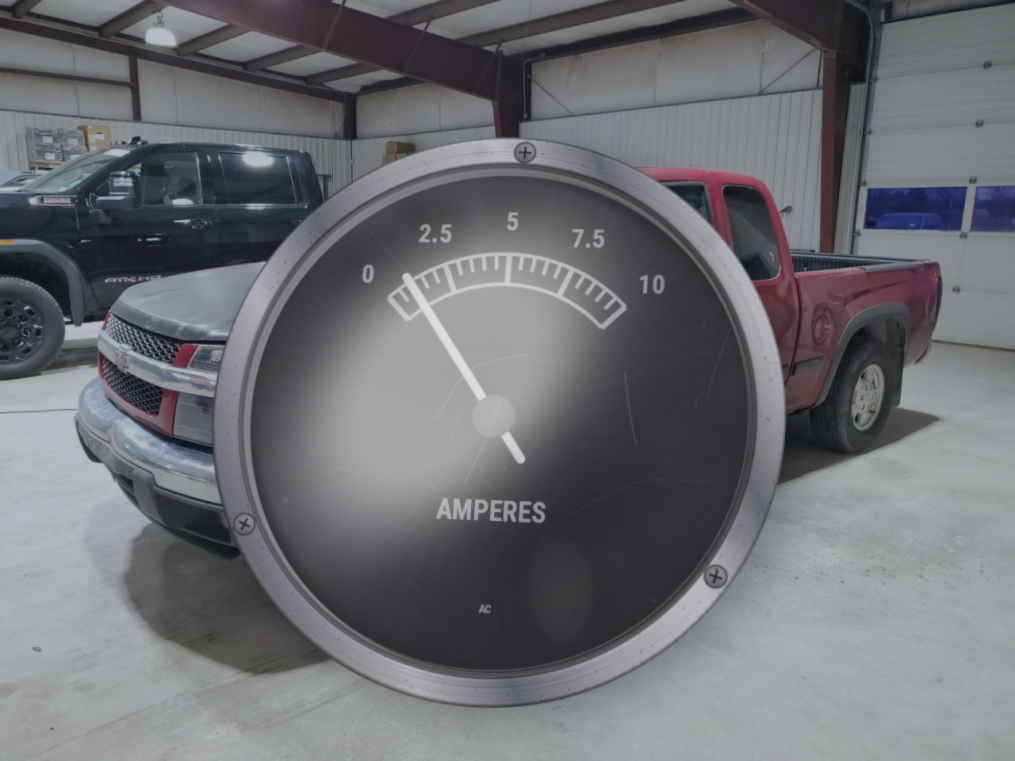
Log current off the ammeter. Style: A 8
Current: A 1
